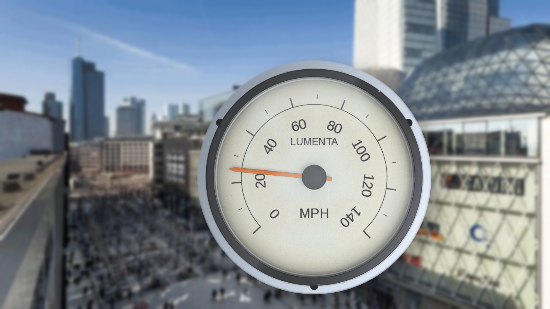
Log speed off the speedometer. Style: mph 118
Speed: mph 25
